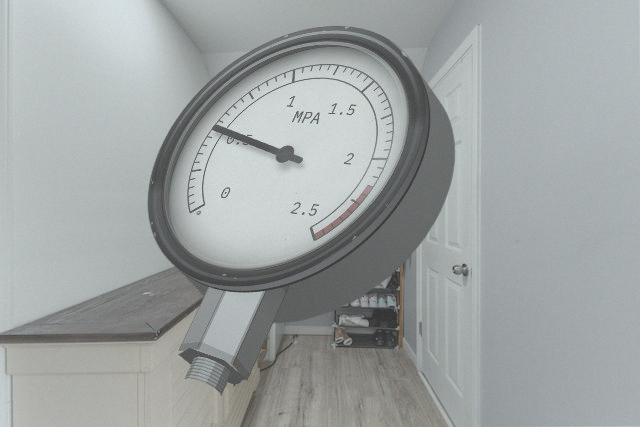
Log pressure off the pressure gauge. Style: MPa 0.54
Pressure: MPa 0.5
